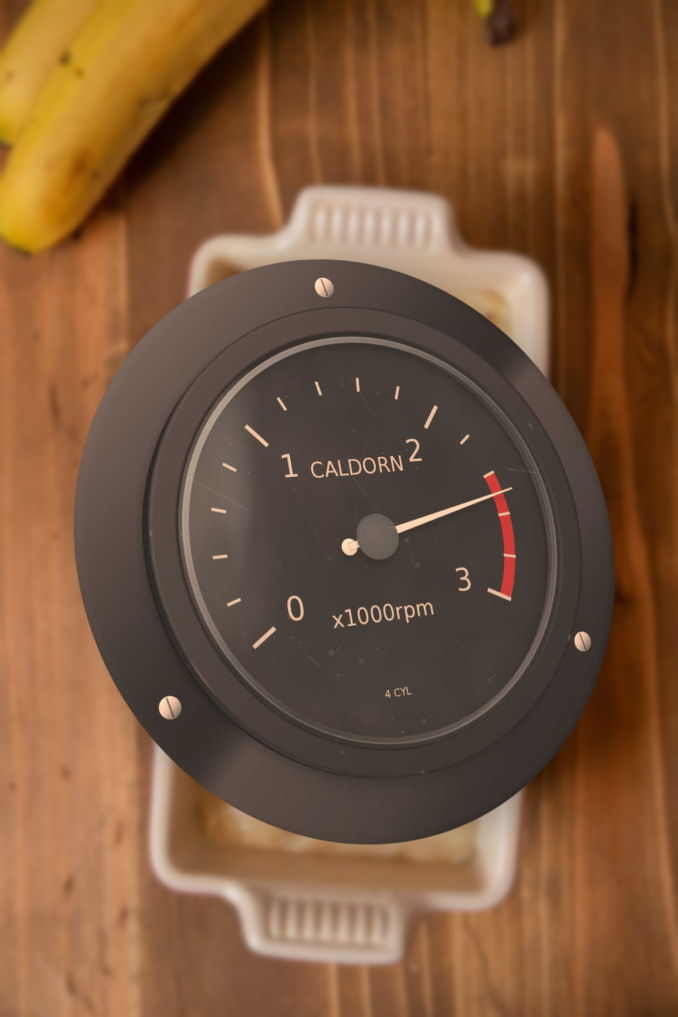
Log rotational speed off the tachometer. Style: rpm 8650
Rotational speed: rpm 2500
